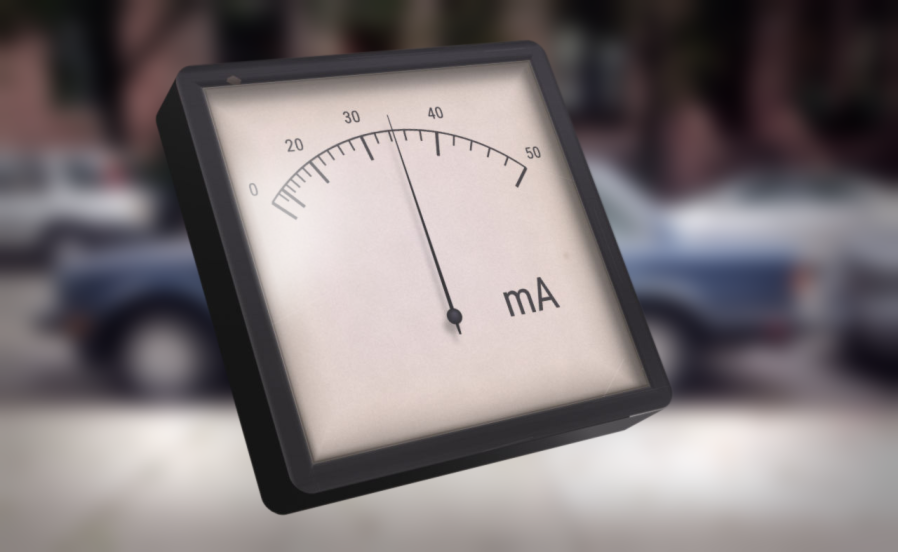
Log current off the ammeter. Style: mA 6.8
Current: mA 34
